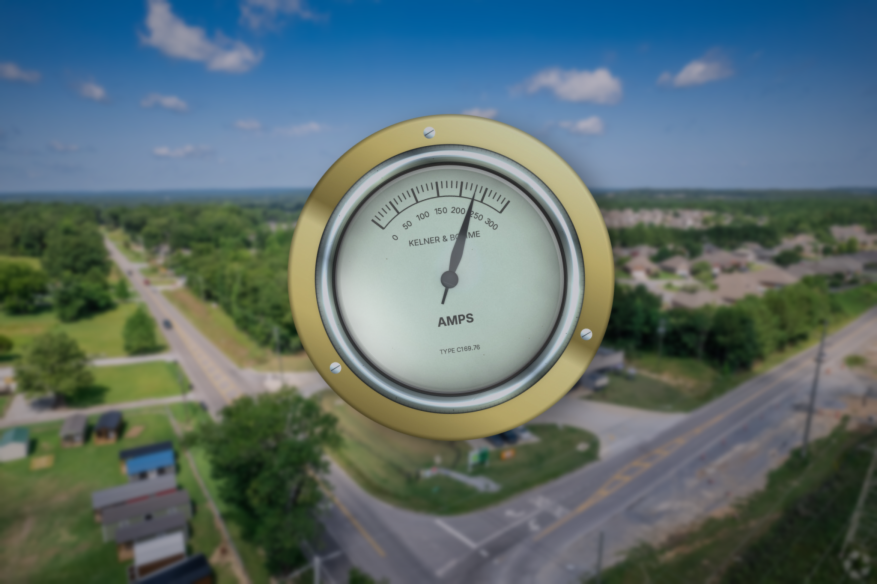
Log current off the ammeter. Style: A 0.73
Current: A 230
